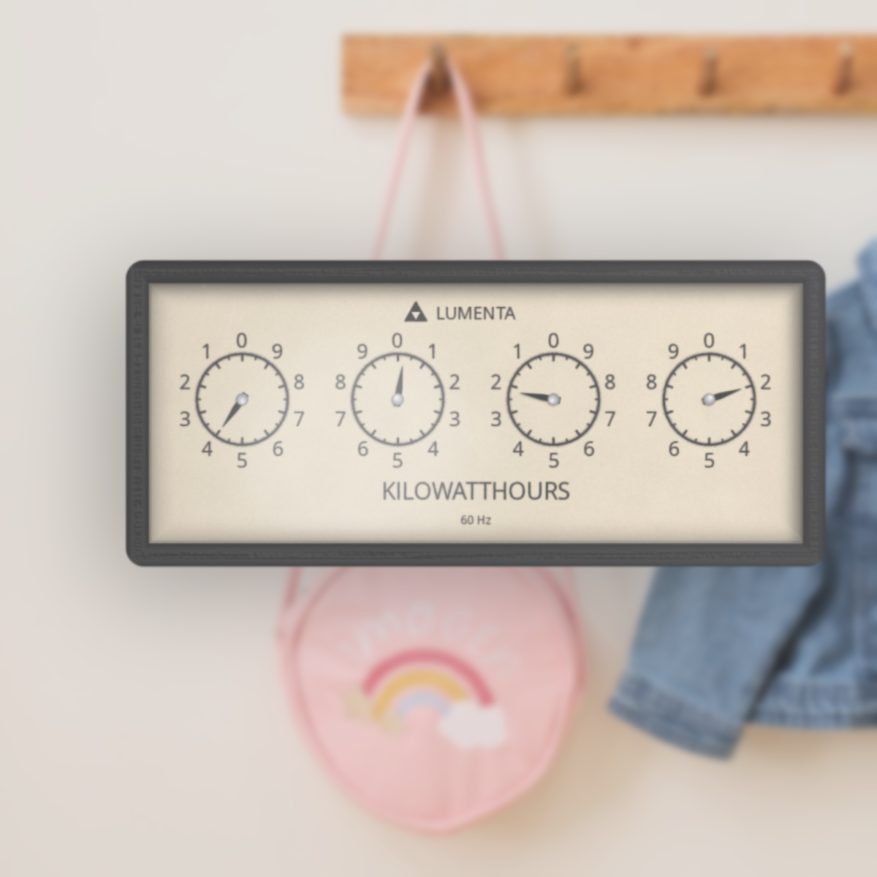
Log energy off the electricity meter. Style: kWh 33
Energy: kWh 4022
